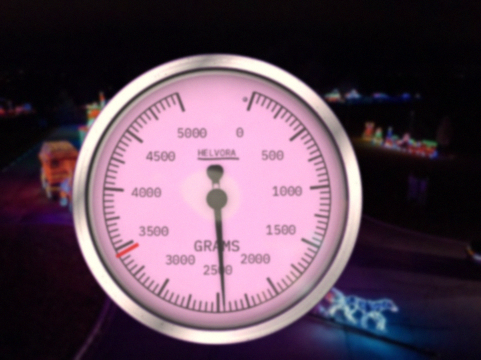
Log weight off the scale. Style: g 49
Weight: g 2450
